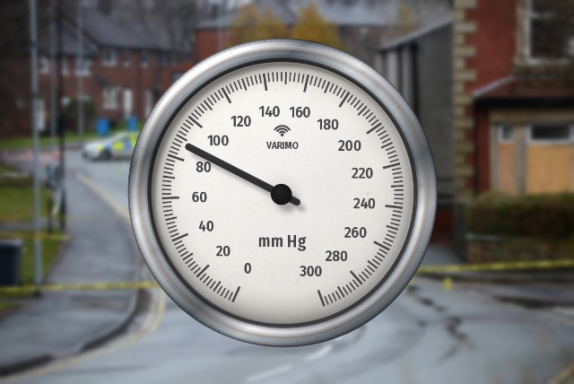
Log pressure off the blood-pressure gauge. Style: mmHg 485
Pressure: mmHg 88
